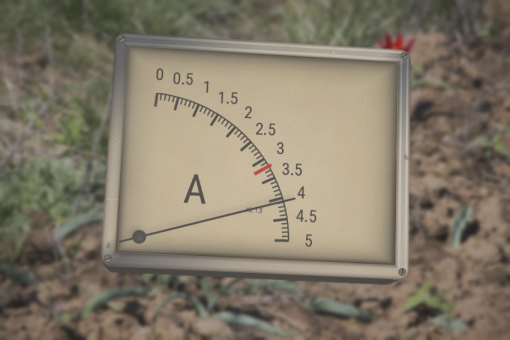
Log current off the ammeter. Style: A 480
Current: A 4.1
